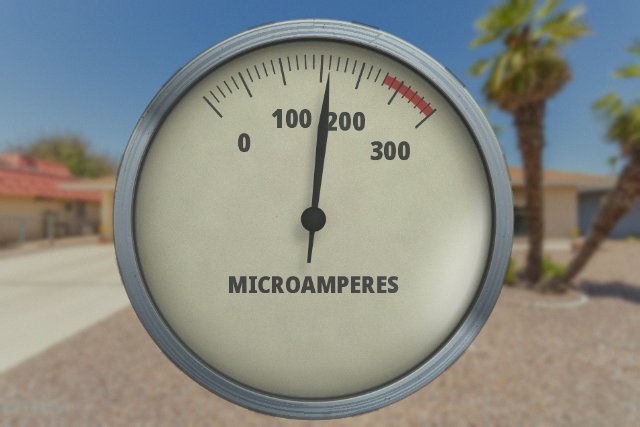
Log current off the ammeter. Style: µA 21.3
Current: µA 160
